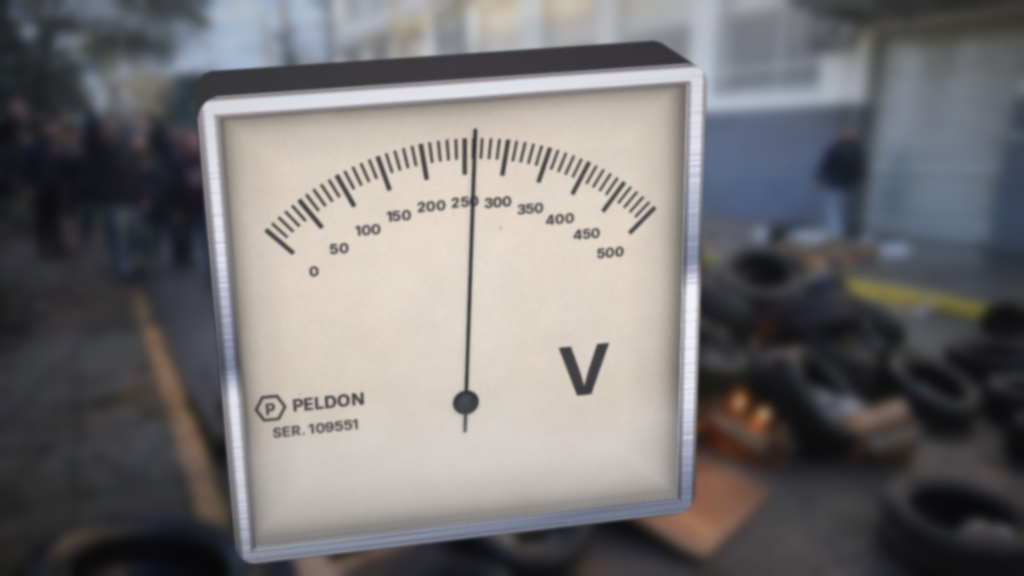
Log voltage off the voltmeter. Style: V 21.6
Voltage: V 260
